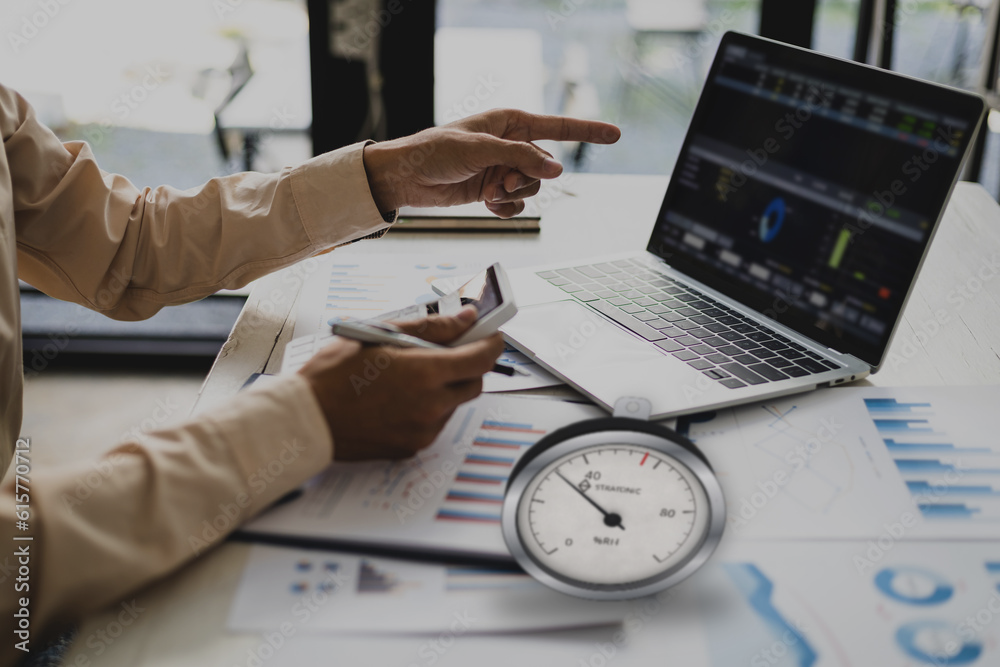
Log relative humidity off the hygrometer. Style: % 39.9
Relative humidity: % 32
